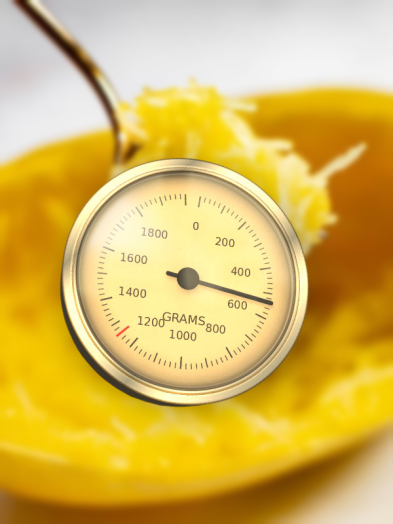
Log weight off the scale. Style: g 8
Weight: g 540
